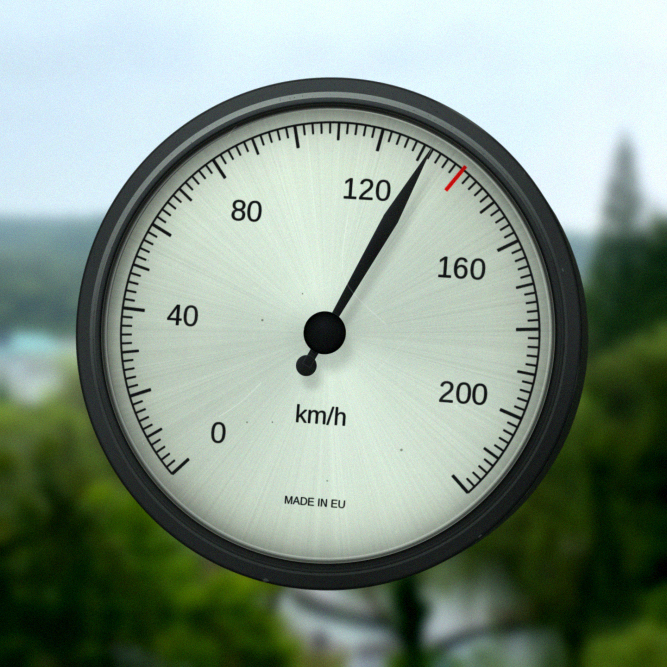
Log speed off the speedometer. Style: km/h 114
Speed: km/h 132
